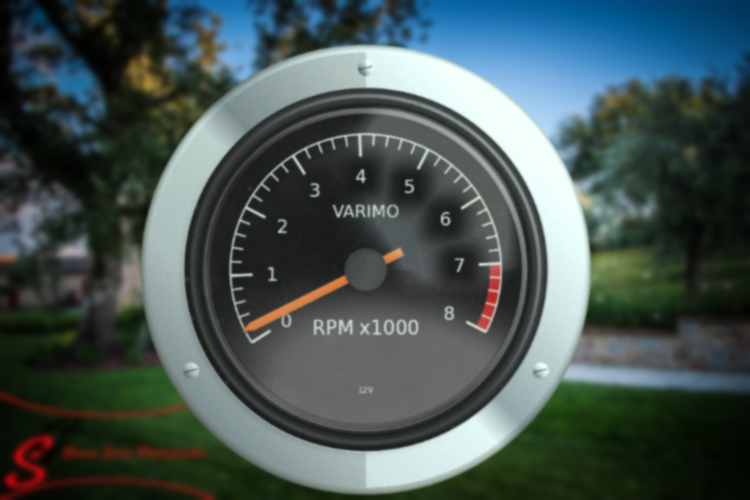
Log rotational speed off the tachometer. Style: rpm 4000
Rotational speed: rpm 200
